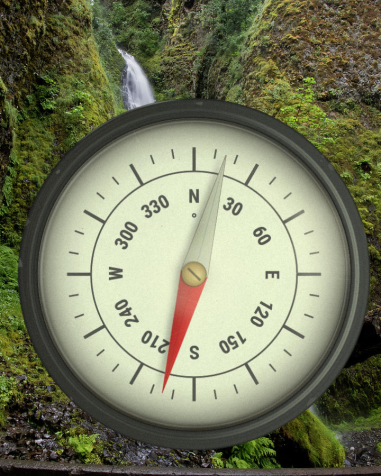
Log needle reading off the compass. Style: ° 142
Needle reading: ° 195
